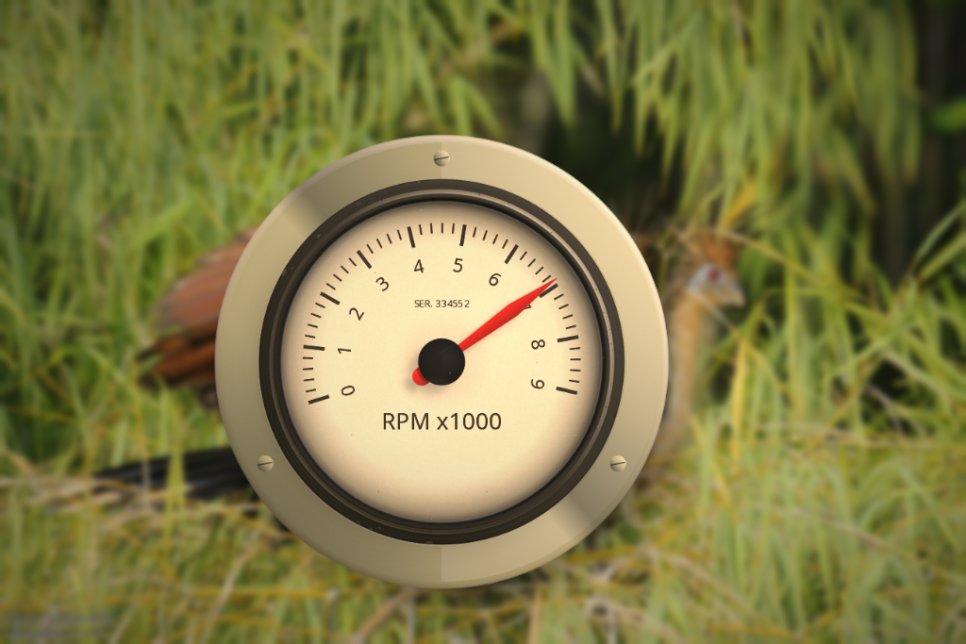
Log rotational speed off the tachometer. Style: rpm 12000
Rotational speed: rpm 6900
